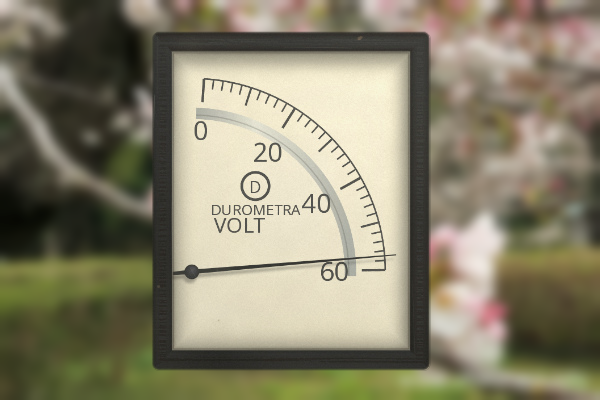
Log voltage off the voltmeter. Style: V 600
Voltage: V 57
